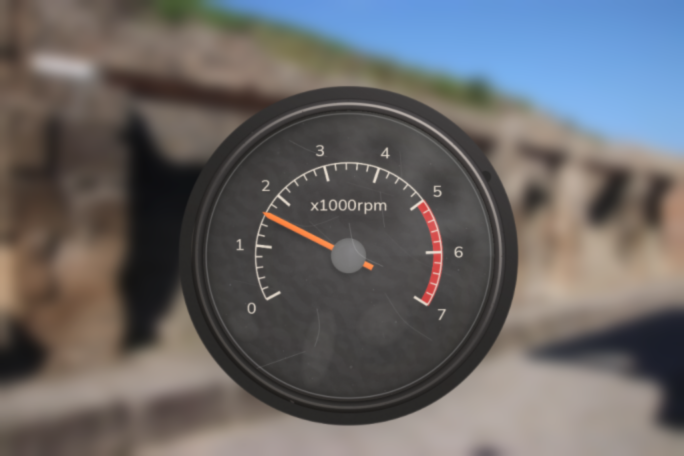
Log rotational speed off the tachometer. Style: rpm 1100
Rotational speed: rpm 1600
